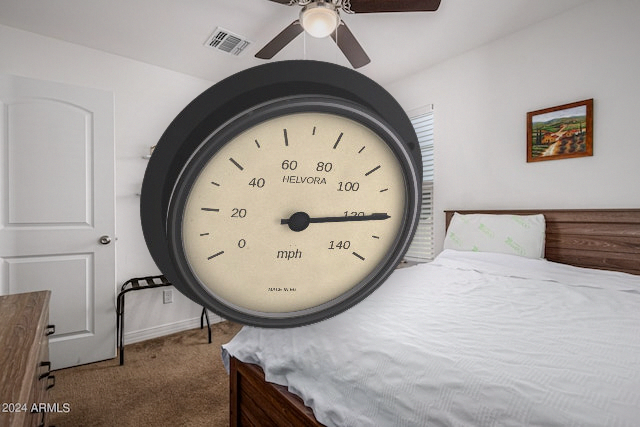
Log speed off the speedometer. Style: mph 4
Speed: mph 120
